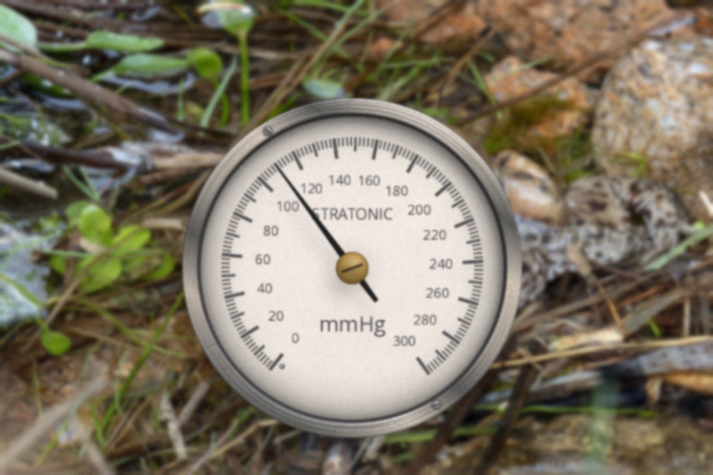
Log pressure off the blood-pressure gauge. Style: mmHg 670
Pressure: mmHg 110
